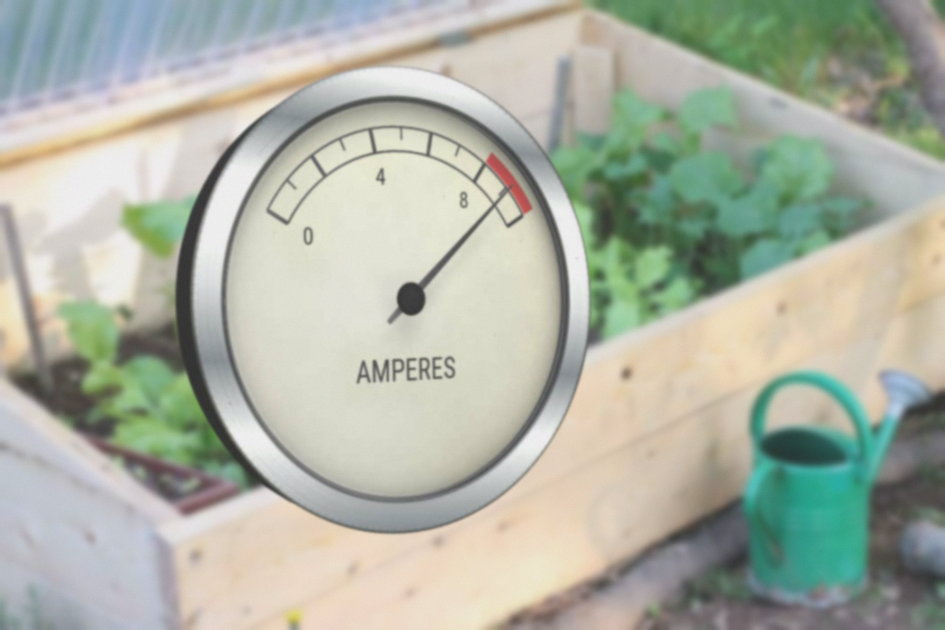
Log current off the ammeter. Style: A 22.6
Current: A 9
